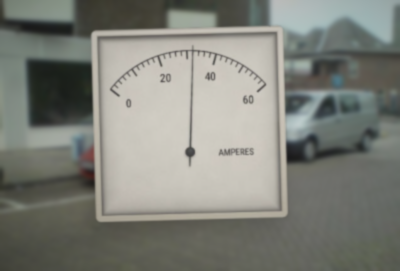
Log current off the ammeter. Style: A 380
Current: A 32
